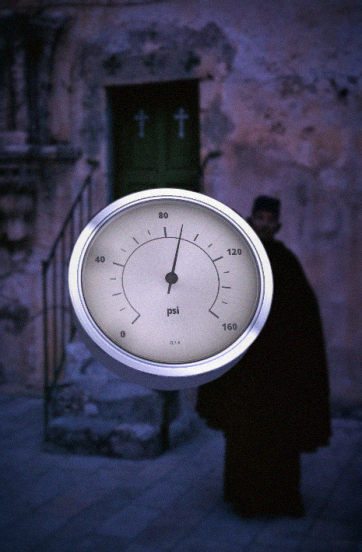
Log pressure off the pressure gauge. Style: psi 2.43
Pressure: psi 90
